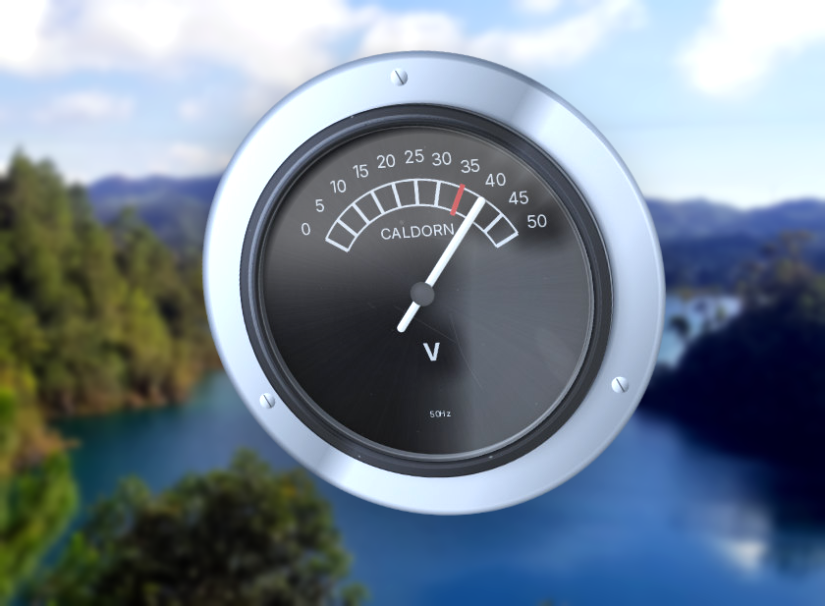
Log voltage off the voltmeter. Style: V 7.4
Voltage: V 40
